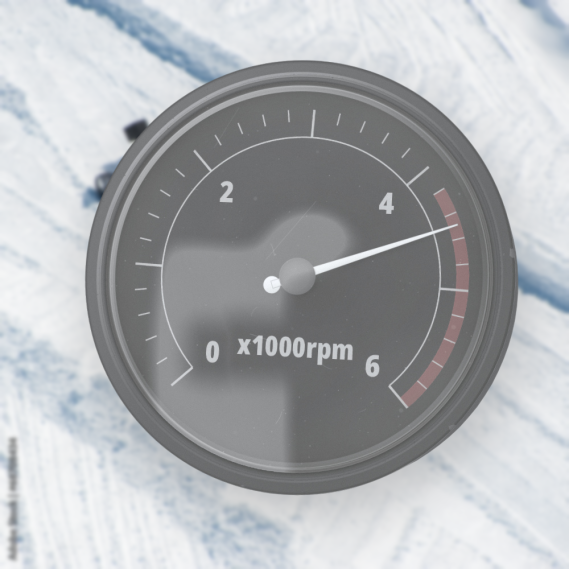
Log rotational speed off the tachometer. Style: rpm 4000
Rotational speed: rpm 4500
